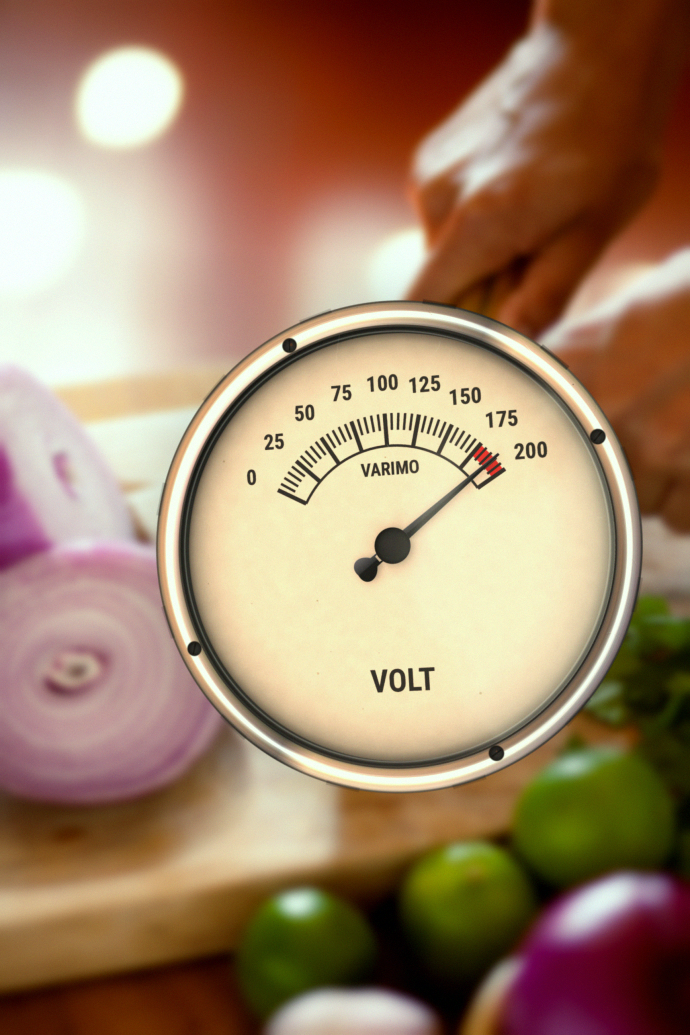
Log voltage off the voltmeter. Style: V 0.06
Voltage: V 190
